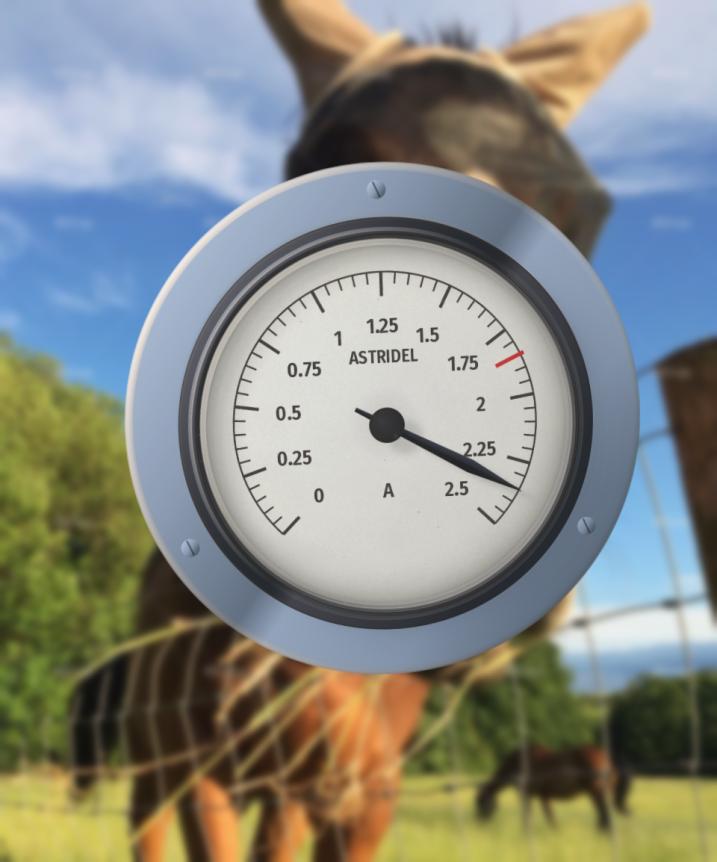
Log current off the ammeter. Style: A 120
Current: A 2.35
